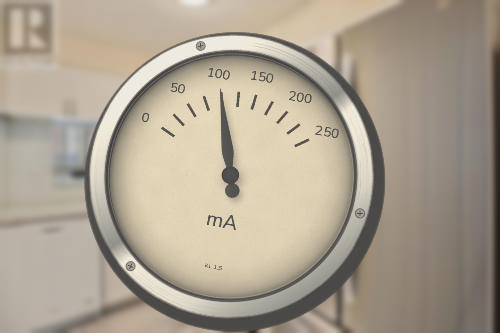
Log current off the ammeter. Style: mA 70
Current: mA 100
